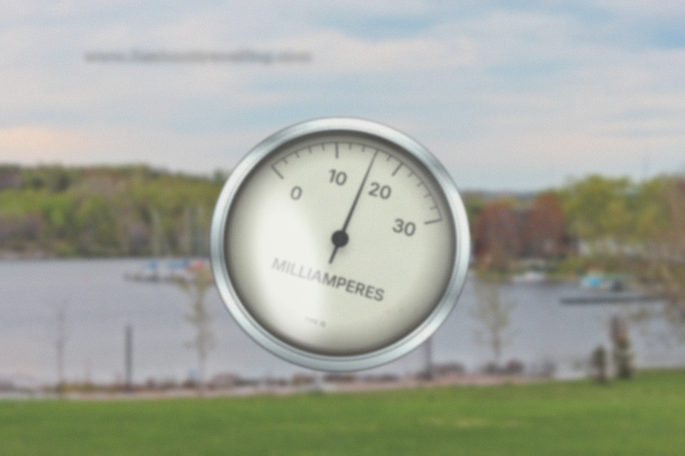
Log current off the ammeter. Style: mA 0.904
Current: mA 16
